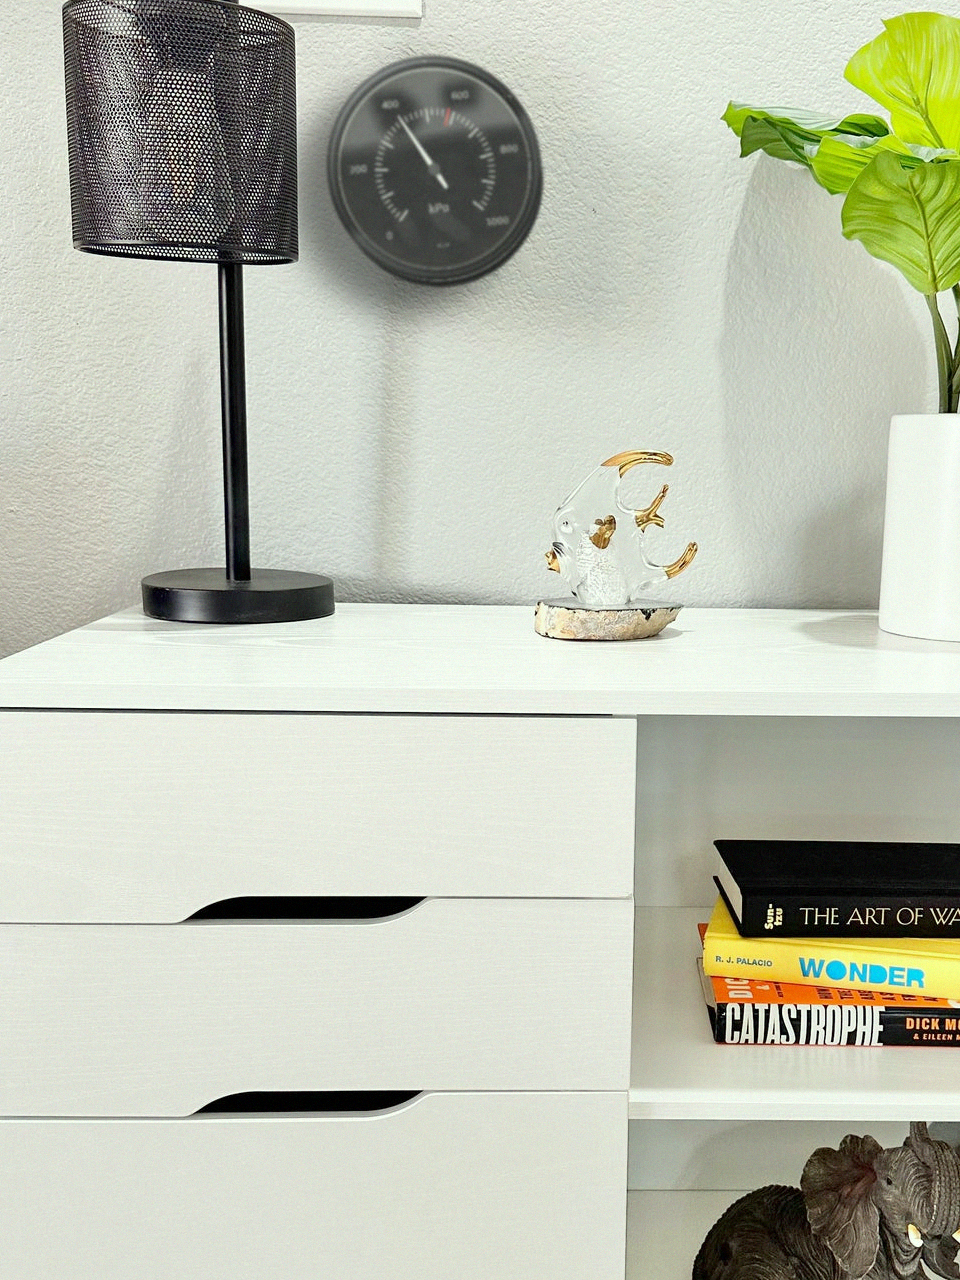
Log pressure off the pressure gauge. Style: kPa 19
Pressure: kPa 400
